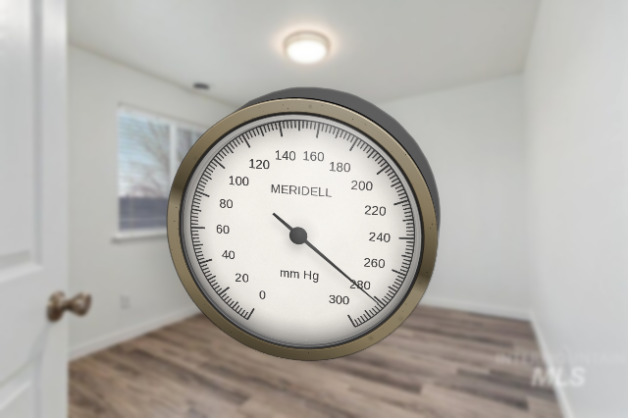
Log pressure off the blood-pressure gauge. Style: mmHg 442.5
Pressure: mmHg 280
